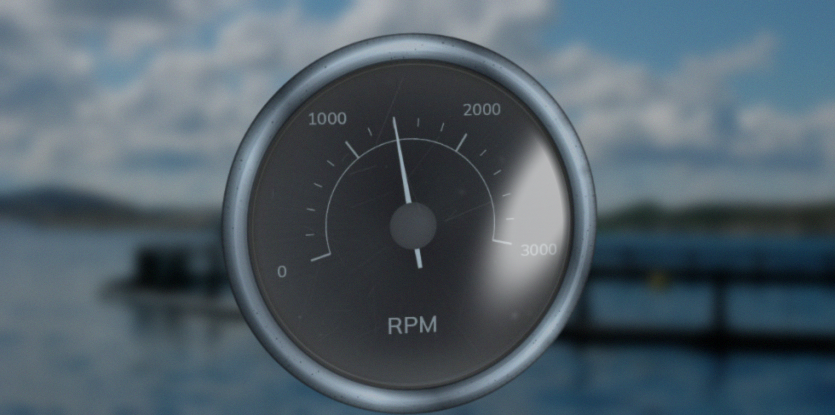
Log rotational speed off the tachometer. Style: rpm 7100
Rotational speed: rpm 1400
